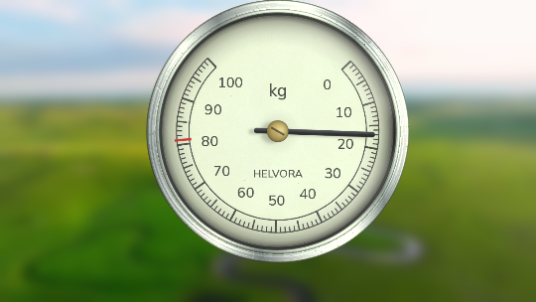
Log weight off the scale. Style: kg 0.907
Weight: kg 17
